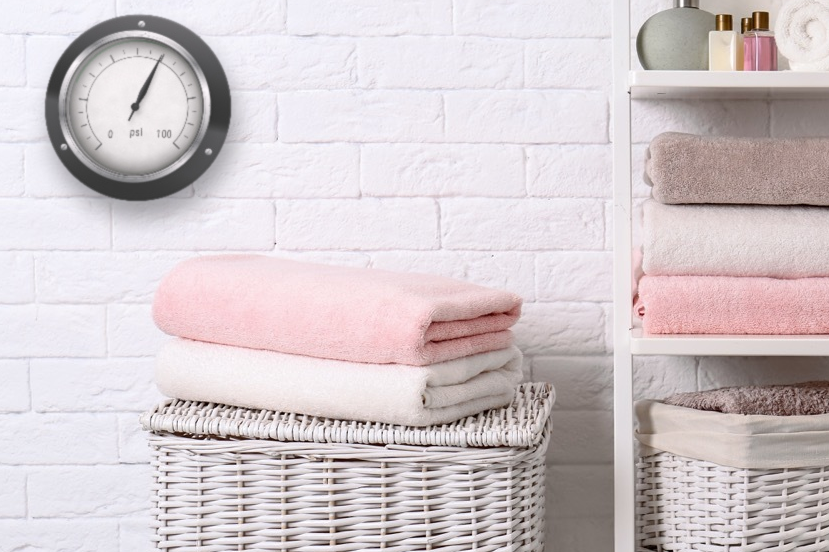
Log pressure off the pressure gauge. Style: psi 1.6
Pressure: psi 60
